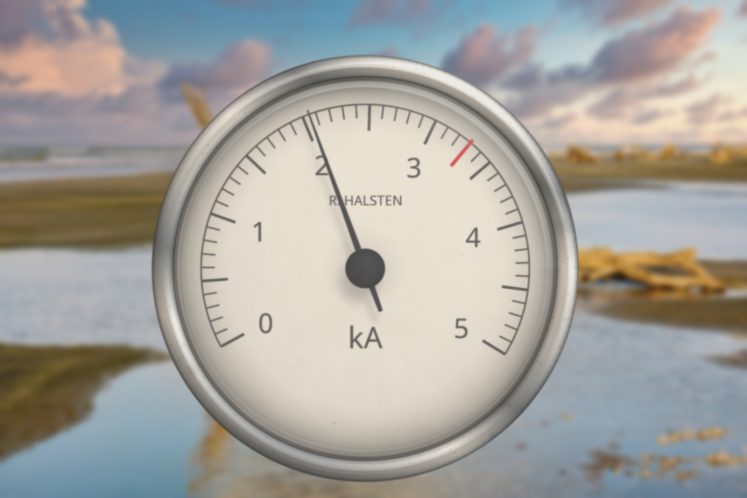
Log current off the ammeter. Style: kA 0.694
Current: kA 2.05
